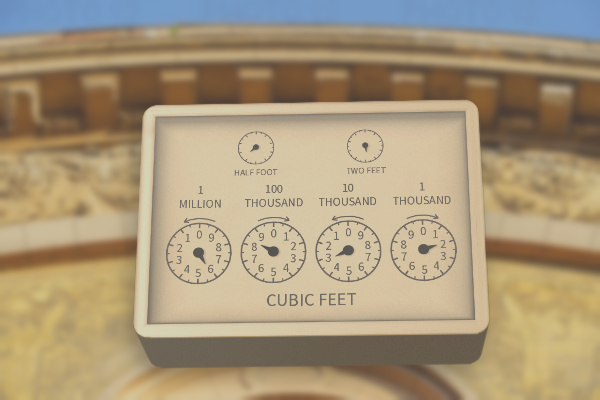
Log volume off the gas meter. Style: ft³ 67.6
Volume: ft³ 583200
